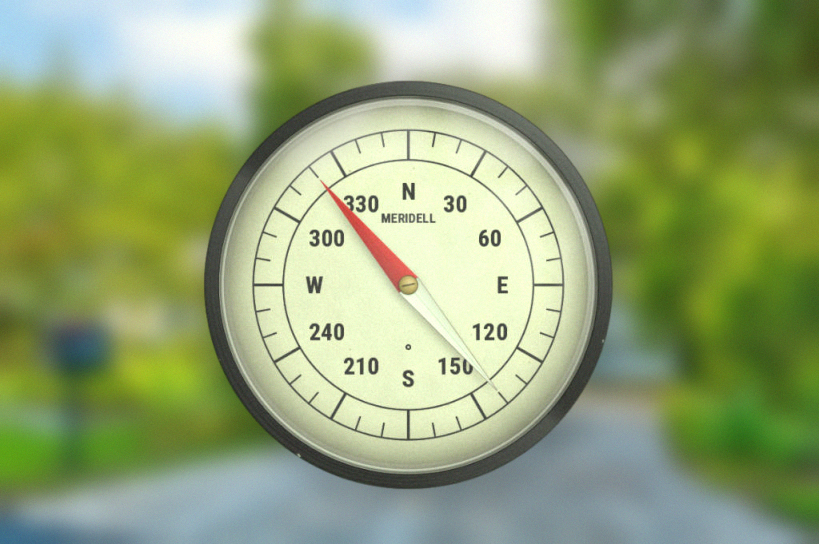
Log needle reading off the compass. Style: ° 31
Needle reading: ° 320
